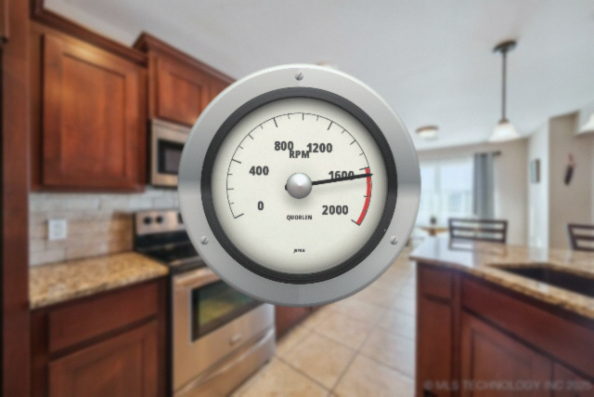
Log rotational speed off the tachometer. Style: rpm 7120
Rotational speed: rpm 1650
